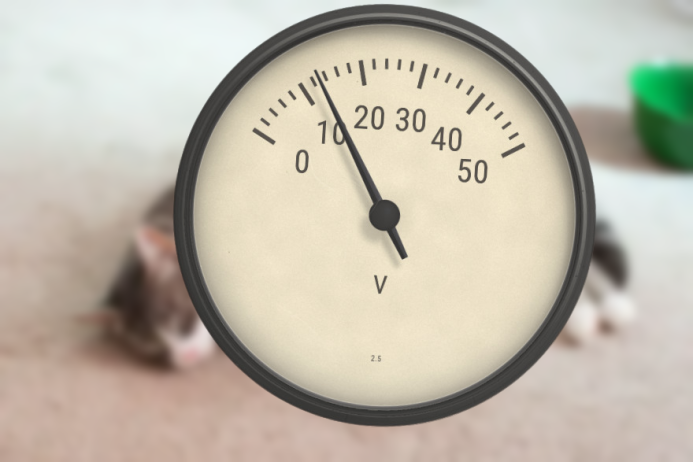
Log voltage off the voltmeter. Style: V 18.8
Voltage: V 13
